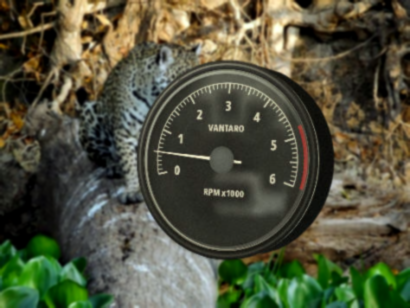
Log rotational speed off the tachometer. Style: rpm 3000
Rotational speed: rpm 500
